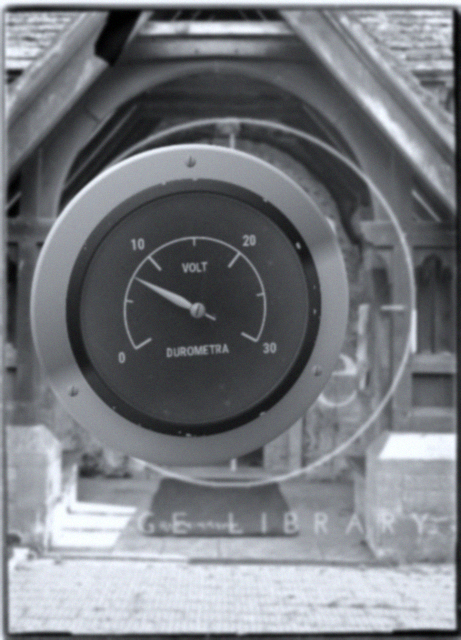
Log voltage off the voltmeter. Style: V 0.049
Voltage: V 7.5
